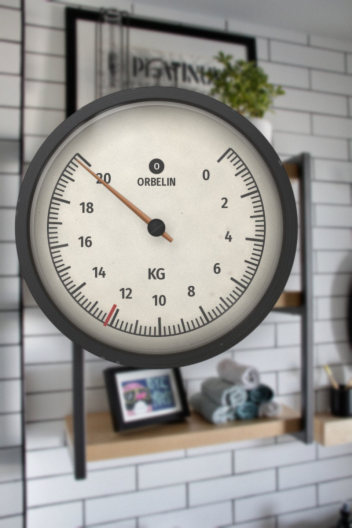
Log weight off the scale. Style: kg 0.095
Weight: kg 19.8
